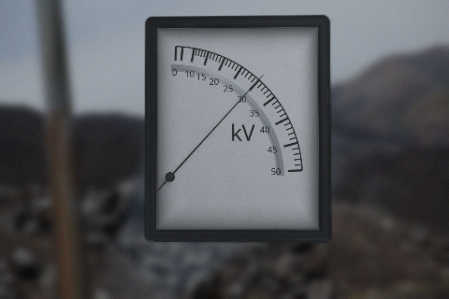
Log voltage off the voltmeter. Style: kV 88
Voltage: kV 30
